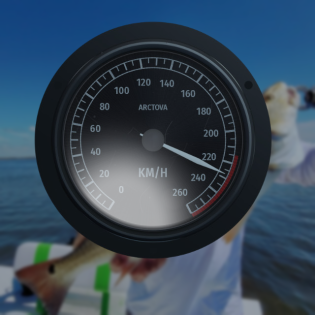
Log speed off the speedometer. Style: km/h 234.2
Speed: km/h 227.5
